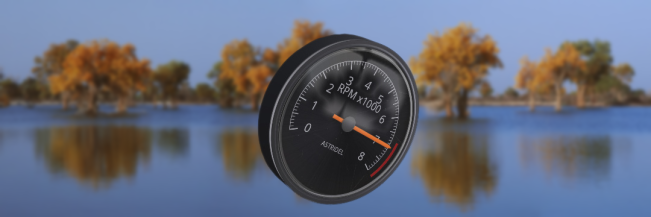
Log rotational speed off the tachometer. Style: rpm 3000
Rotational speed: rpm 7000
